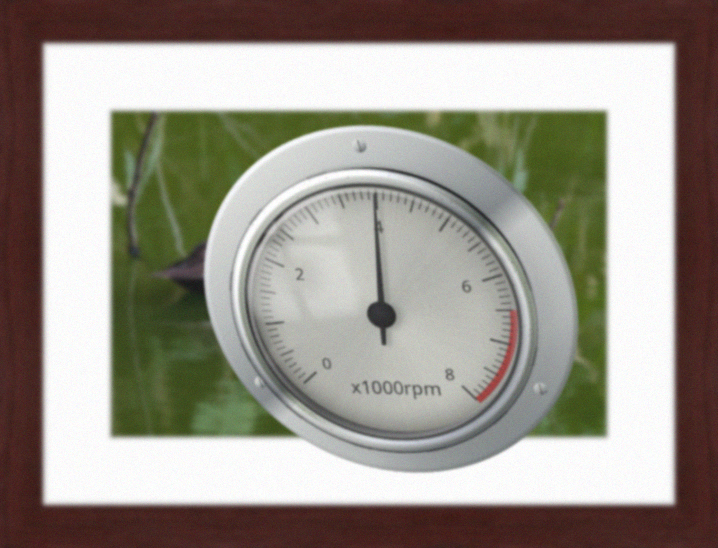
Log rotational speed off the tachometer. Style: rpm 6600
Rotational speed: rpm 4000
